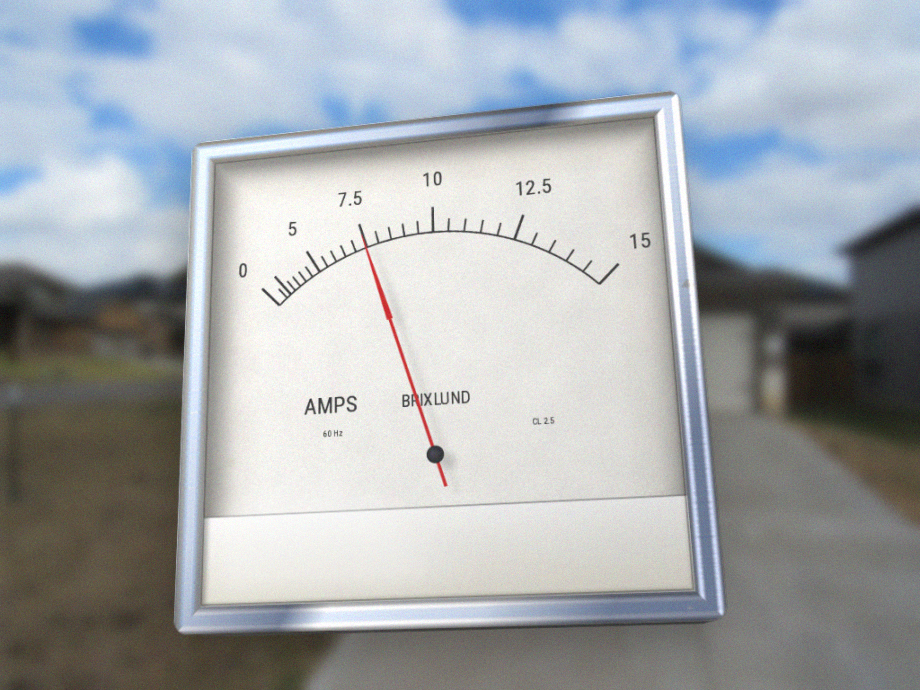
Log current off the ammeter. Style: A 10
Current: A 7.5
